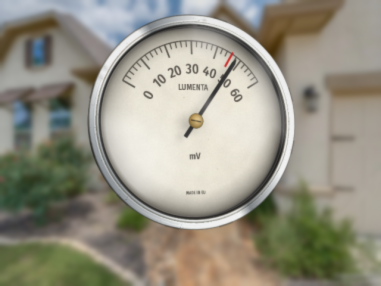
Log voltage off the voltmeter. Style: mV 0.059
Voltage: mV 48
